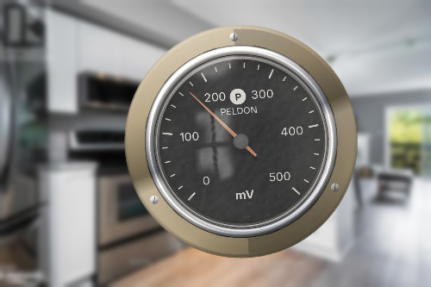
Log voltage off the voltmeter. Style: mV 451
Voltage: mV 170
